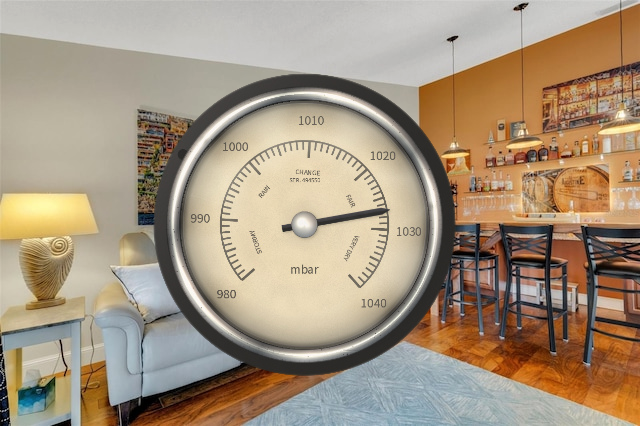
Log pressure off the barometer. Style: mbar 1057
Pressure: mbar 1027
